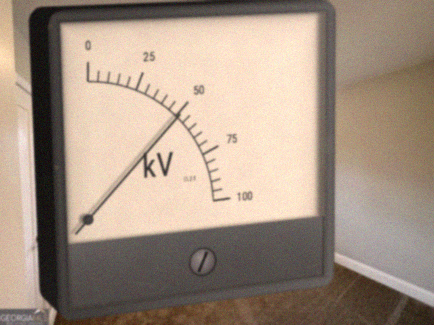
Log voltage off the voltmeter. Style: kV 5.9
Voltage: kV 50
